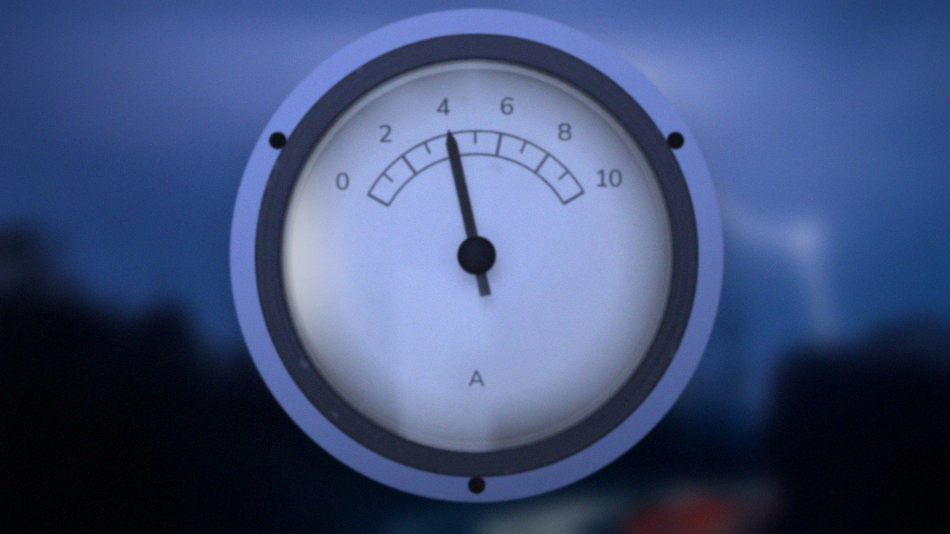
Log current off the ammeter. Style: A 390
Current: A 4
